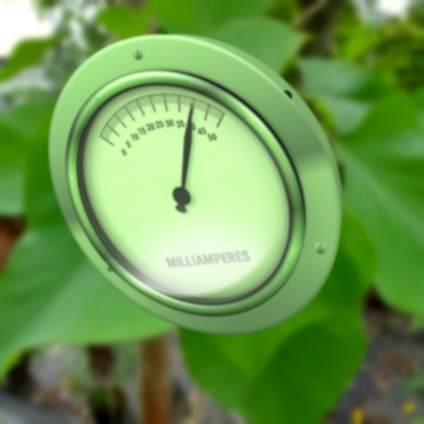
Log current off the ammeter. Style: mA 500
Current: mA 40
